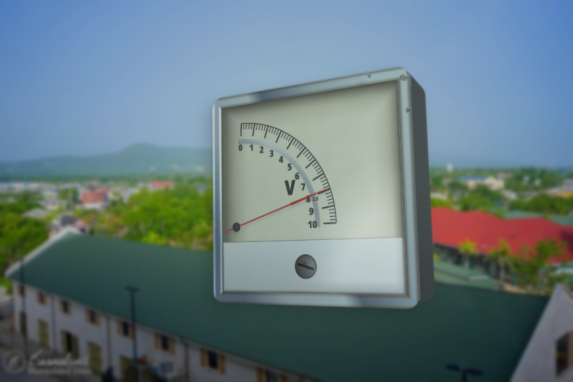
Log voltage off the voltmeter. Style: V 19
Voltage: V 8
